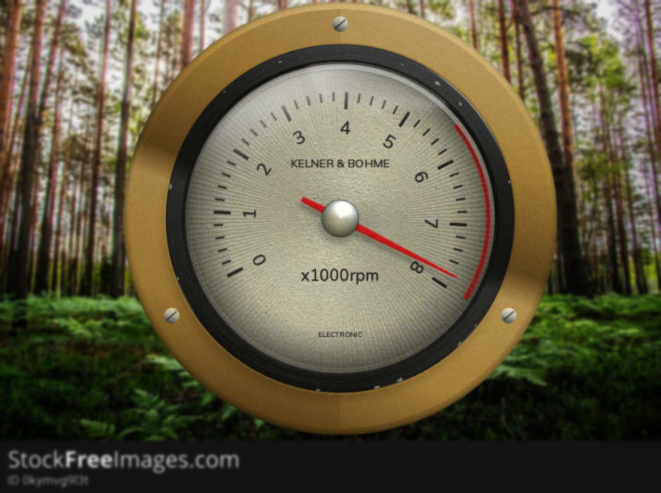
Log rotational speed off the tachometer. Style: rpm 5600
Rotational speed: rpm 7800
